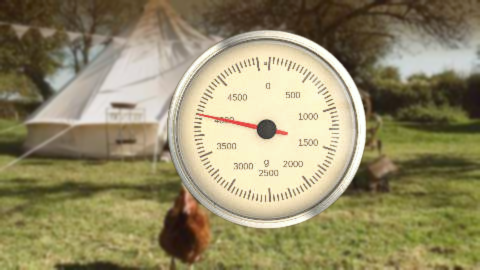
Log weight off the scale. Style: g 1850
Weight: g 4000
